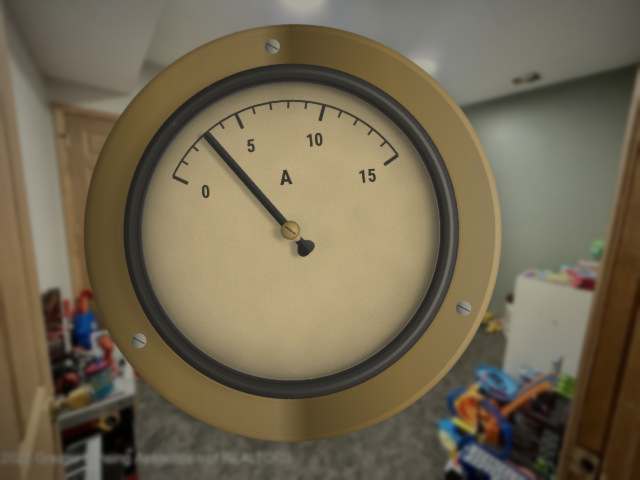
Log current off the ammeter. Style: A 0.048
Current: A 3
